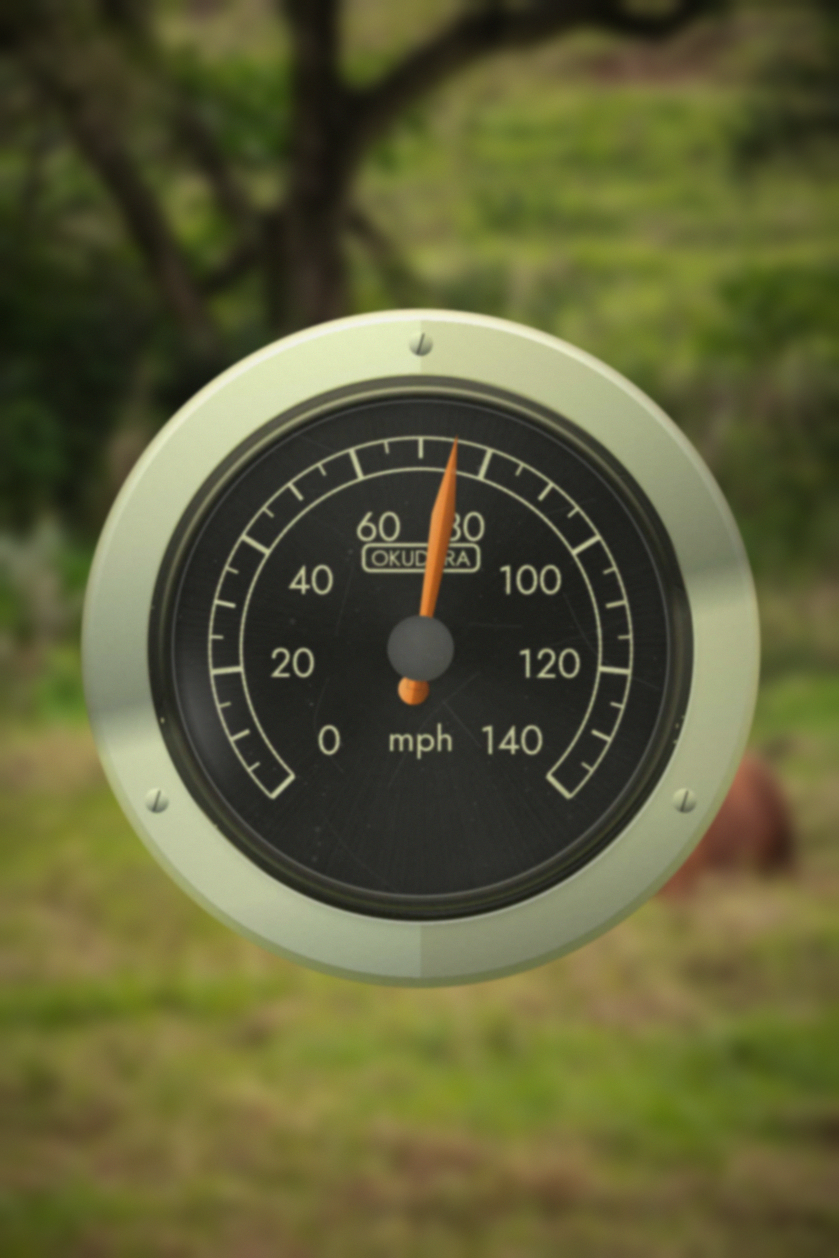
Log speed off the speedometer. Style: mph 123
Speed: mph 75
